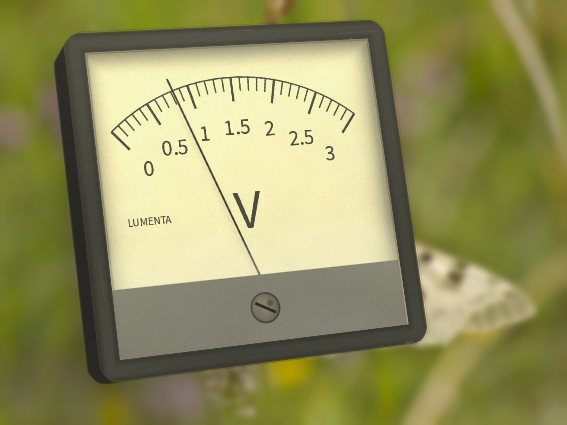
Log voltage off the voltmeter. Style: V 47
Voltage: V 0.8
